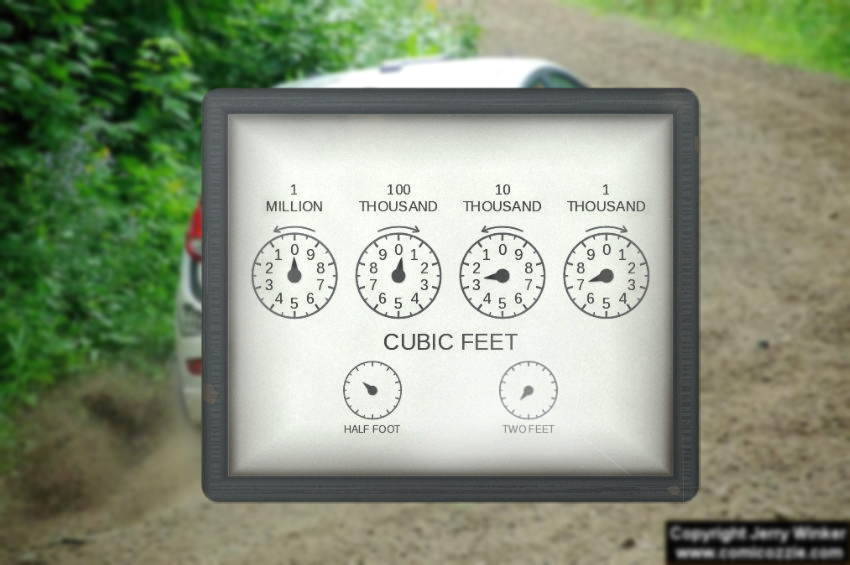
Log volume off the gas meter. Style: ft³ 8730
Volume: ft³ 2700
